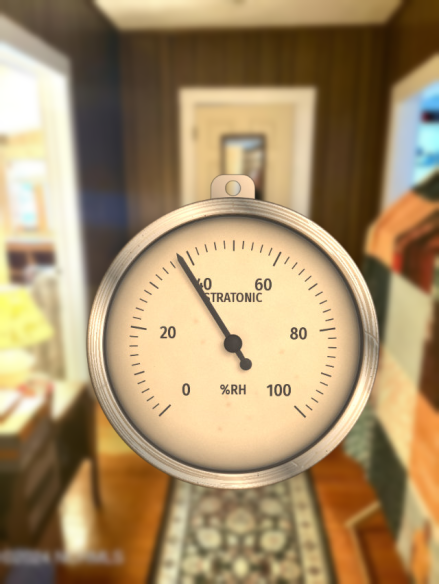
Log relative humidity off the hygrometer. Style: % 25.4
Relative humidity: % 38
